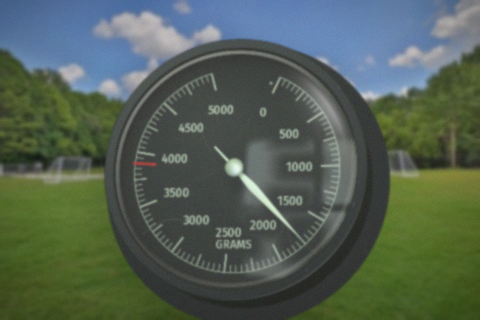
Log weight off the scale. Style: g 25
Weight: g 1750
